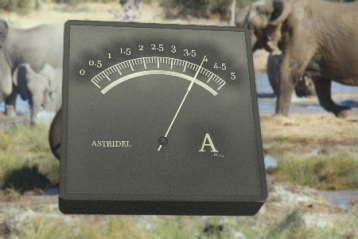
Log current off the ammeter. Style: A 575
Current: A 4
